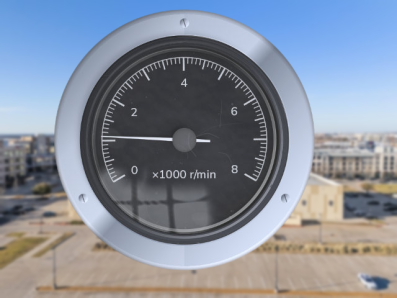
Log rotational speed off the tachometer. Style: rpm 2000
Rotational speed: rpm 1100
